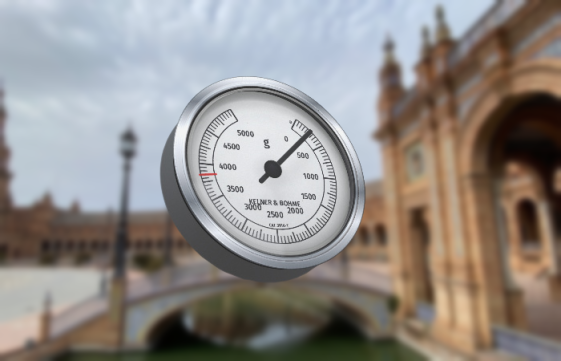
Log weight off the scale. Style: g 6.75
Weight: g 250
